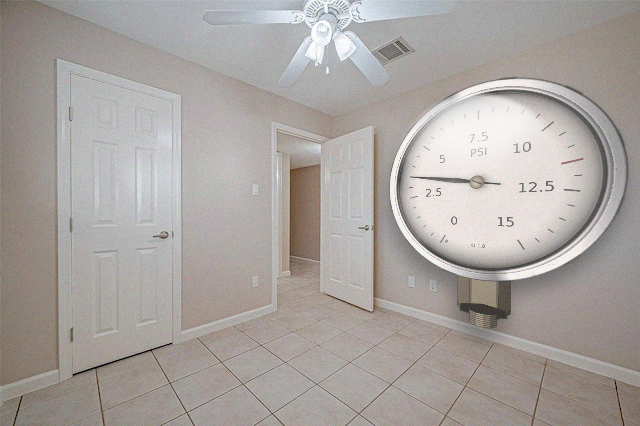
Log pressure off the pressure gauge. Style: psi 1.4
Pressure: psi 3.5
